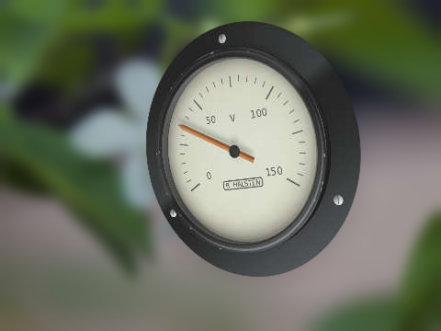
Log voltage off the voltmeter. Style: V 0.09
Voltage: V 35
